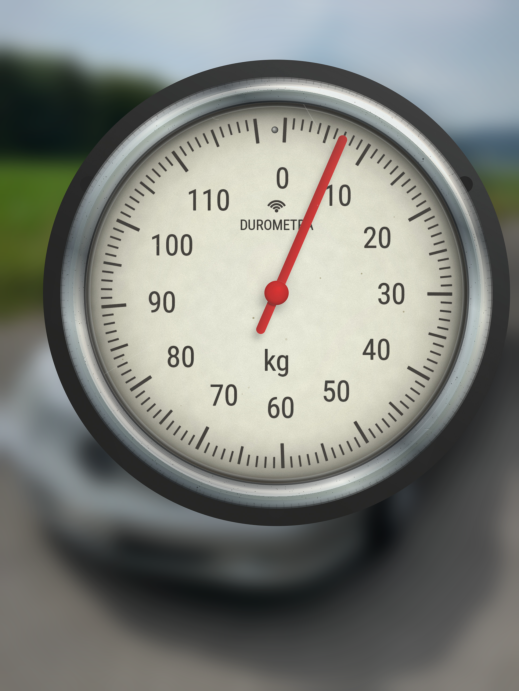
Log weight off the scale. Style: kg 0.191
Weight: kg 7
